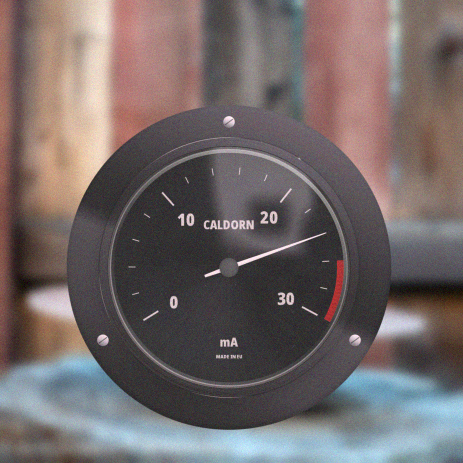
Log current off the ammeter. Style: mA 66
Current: mA 24
